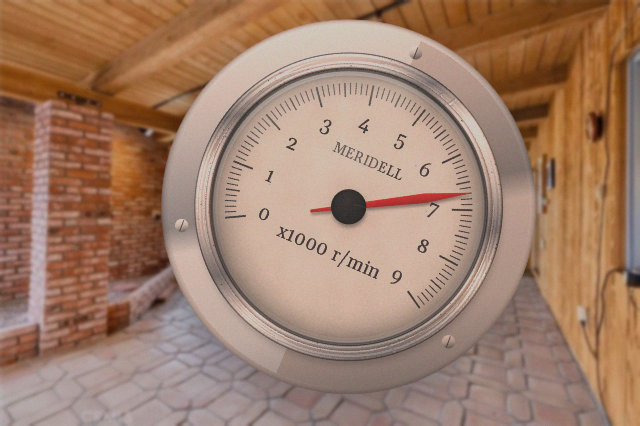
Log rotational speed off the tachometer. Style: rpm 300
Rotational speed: rpm 6700
